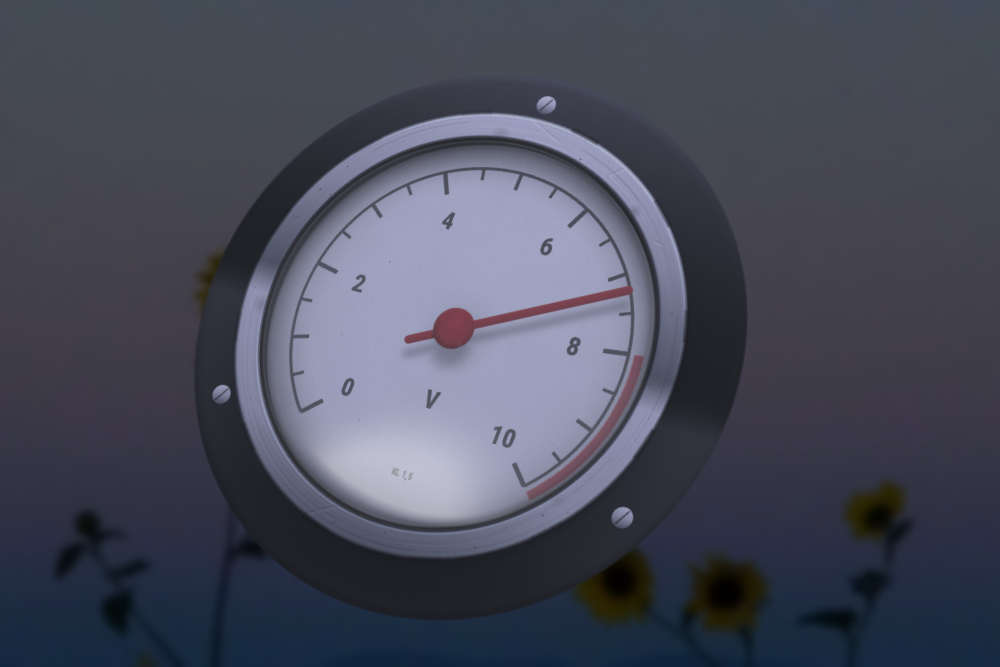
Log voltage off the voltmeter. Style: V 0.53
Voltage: V 7.25
